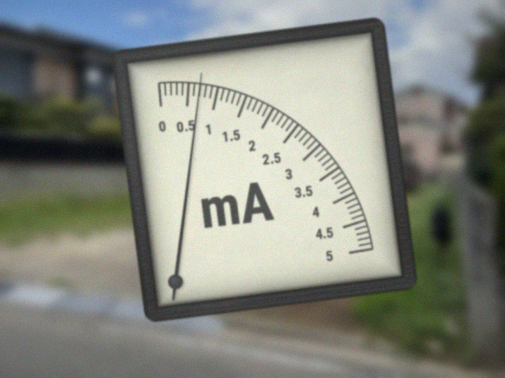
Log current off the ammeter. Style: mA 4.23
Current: mA 0.7
